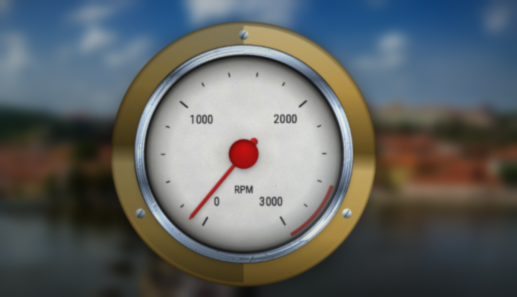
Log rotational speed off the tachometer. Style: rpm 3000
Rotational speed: rpm 100
